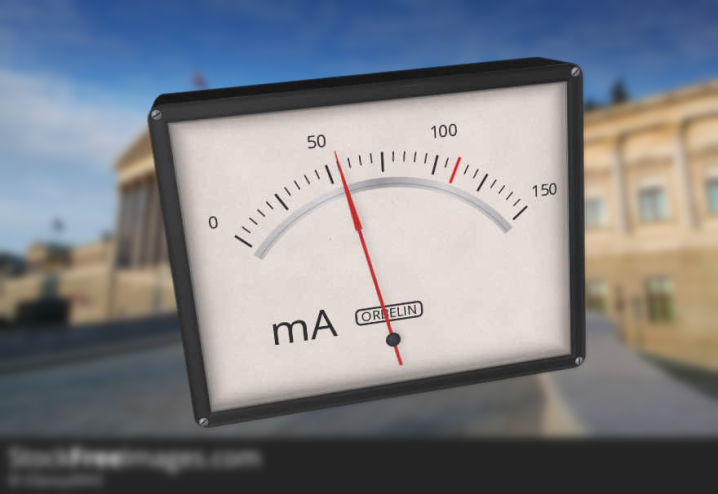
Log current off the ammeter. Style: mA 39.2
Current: mA 55
